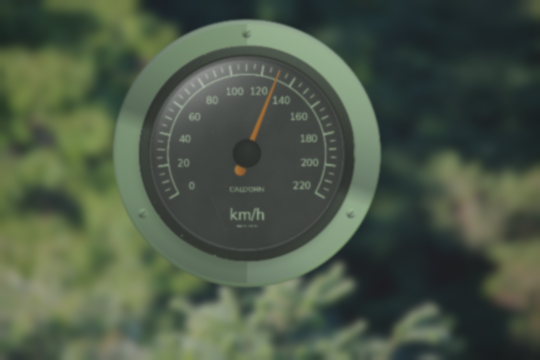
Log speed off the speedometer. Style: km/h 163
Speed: km/h 130
